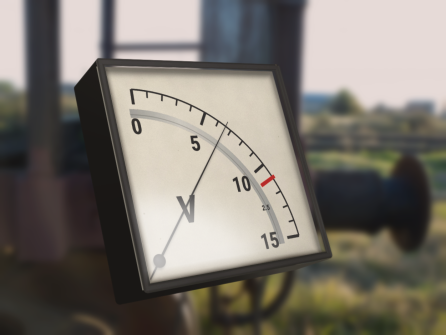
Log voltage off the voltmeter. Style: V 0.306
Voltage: V 6.5
